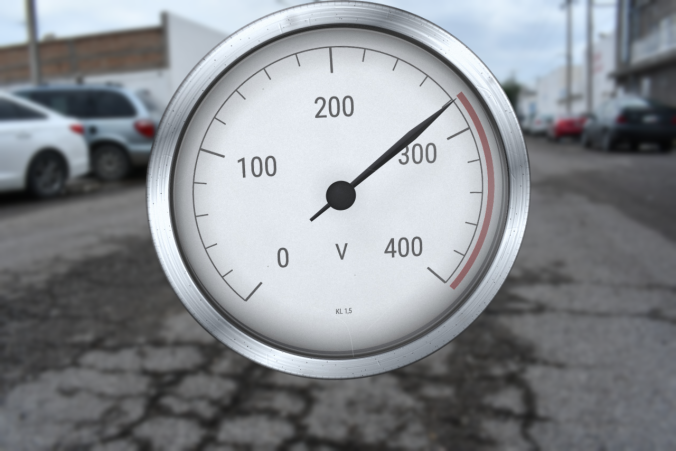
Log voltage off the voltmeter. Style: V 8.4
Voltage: V 280
